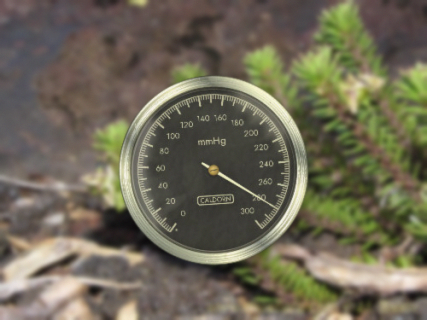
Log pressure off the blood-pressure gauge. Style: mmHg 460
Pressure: mmHg 280
